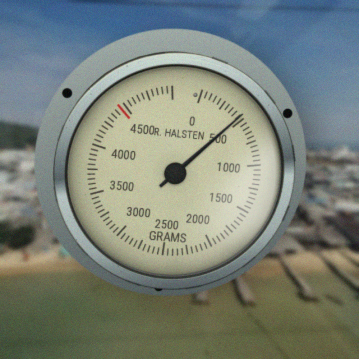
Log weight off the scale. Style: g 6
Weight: g 450
